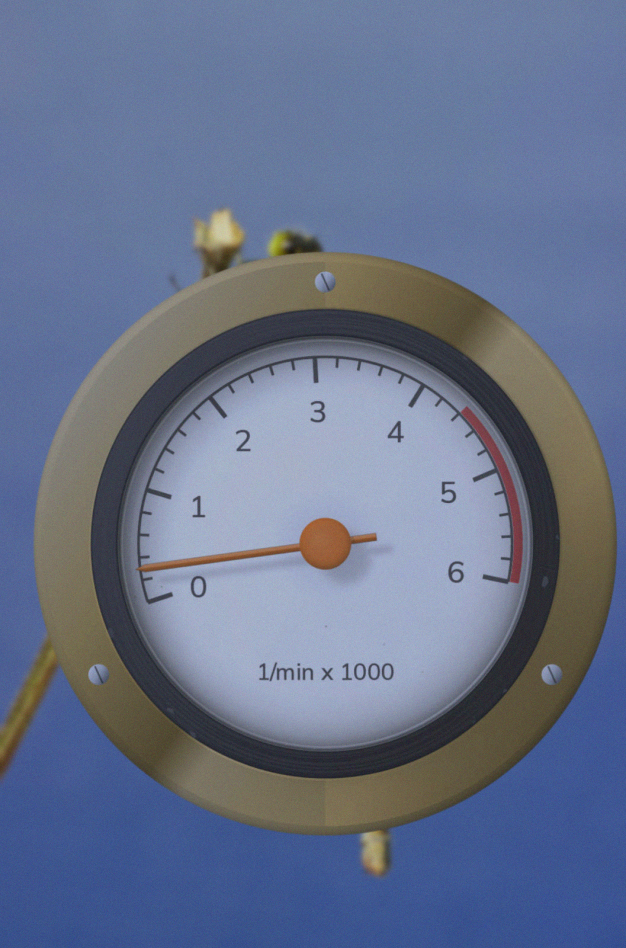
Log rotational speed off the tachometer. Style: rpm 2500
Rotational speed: rpm 300
